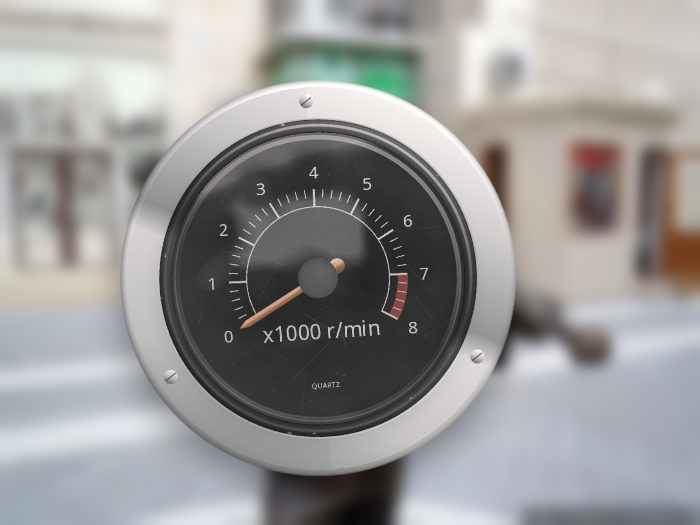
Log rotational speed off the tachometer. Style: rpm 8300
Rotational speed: rpm 0
